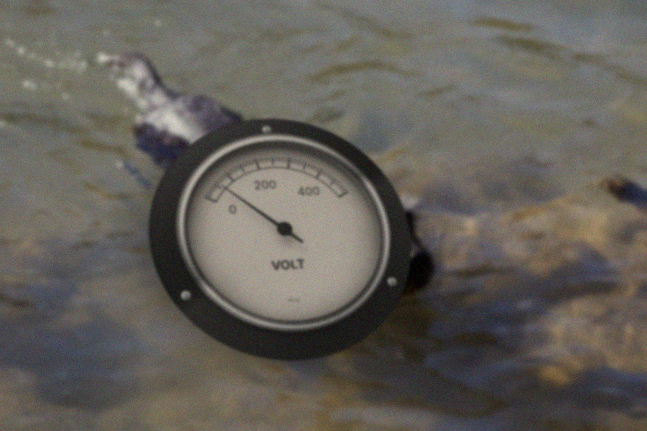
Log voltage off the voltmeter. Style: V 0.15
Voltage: V 50
